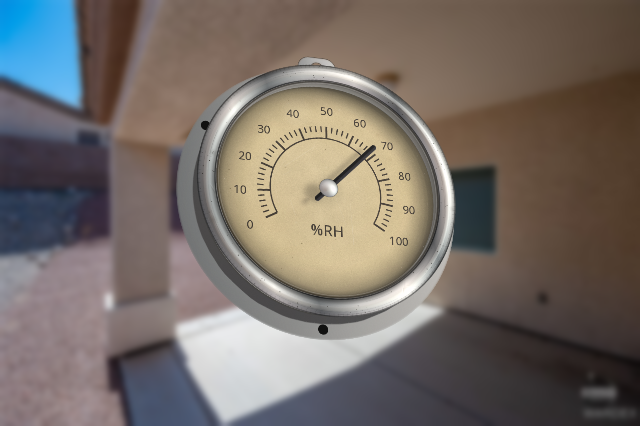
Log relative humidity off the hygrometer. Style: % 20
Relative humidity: % 68
